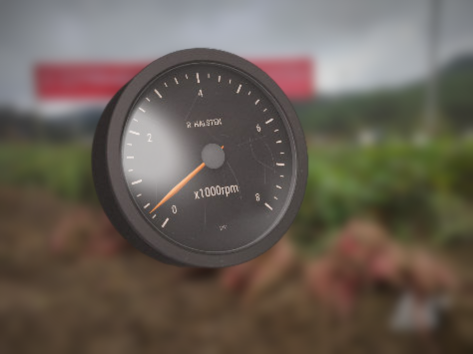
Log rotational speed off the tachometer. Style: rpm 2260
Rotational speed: rpm 375
